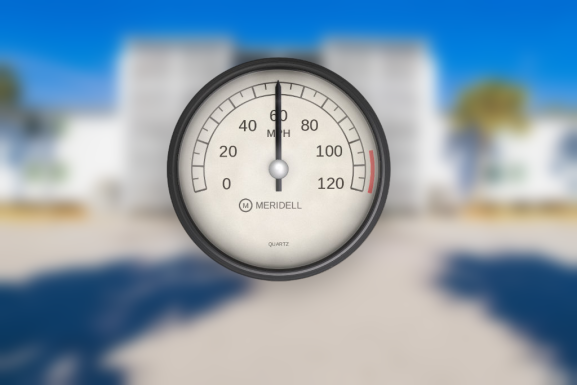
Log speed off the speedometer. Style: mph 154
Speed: mph 60
